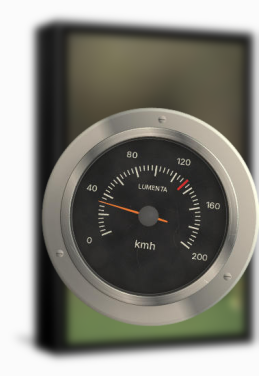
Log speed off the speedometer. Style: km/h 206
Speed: km/h 32
